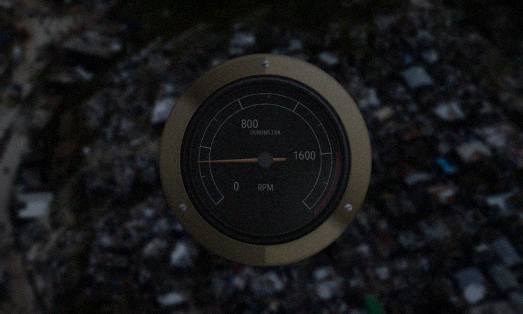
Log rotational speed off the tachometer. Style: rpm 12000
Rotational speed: rpm 300
